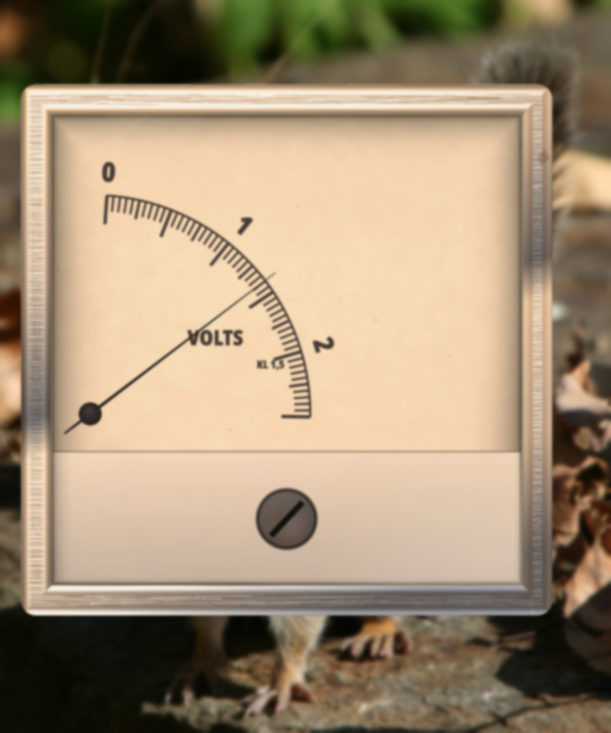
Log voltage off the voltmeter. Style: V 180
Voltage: V 1.4
